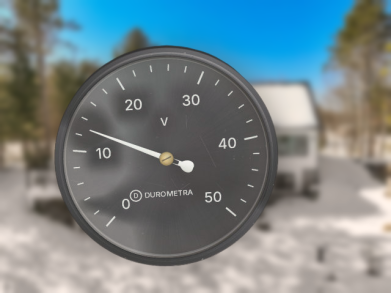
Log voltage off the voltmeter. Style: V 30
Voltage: V 13
